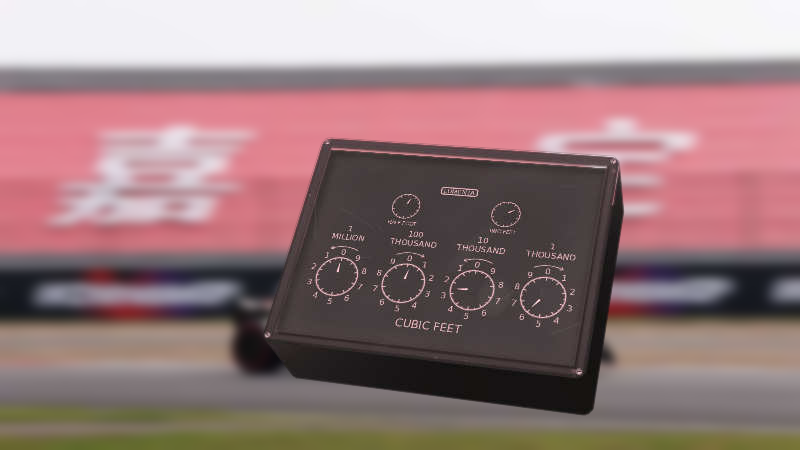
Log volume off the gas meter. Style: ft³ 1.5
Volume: ft³ 2600
